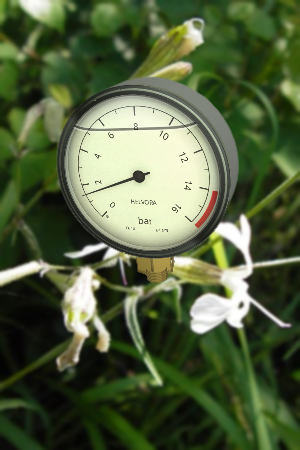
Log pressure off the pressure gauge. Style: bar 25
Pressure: bar 1.5
